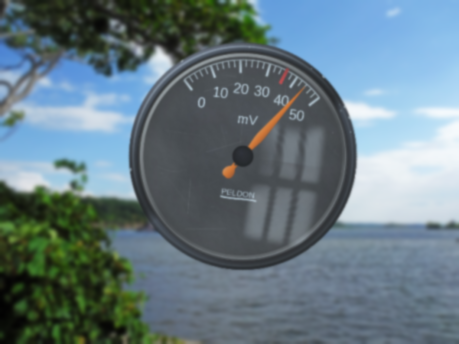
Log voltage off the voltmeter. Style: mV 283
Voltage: mV 44
